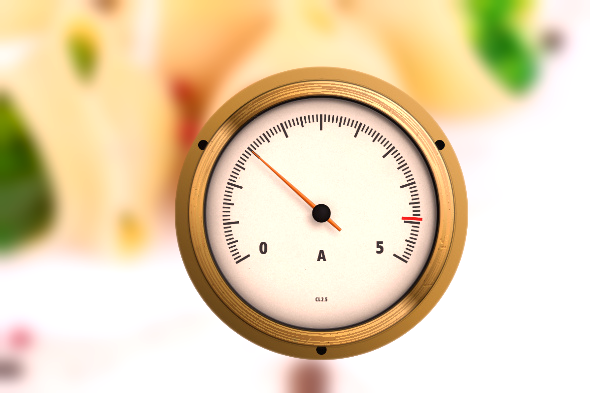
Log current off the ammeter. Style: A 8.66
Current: A 1.5
